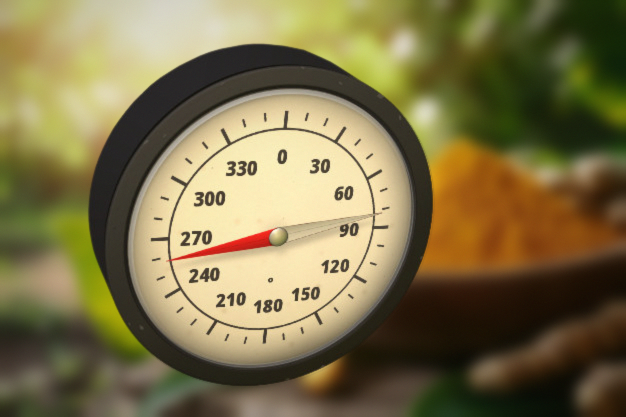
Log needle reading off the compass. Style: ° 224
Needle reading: ° 260
